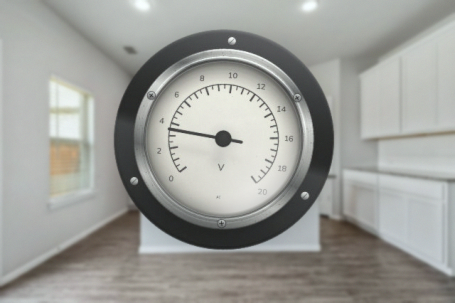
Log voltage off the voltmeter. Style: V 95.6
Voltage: V 3.5
